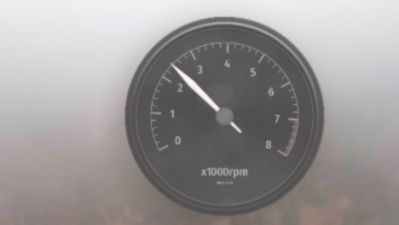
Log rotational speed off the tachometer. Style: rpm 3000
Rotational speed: rpm 2400
